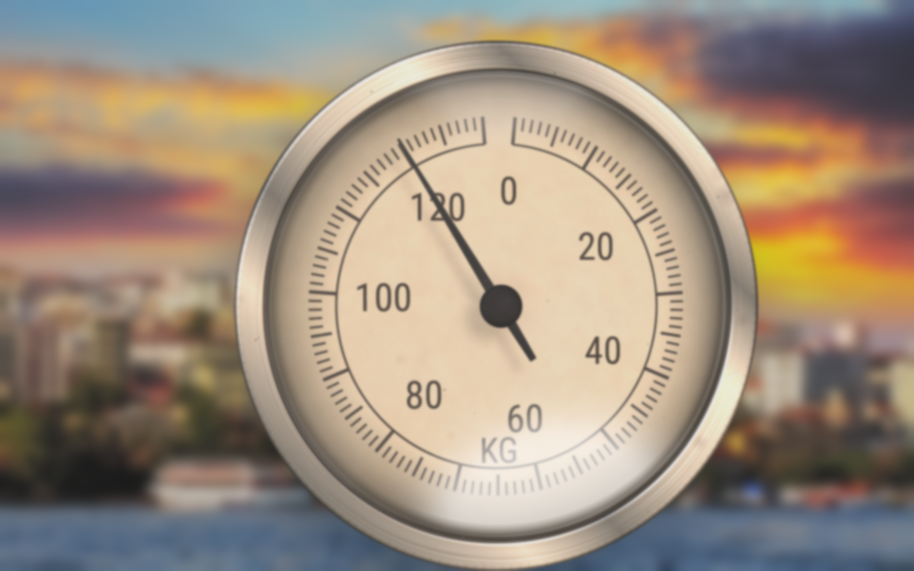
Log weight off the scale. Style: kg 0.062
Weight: kg 120
